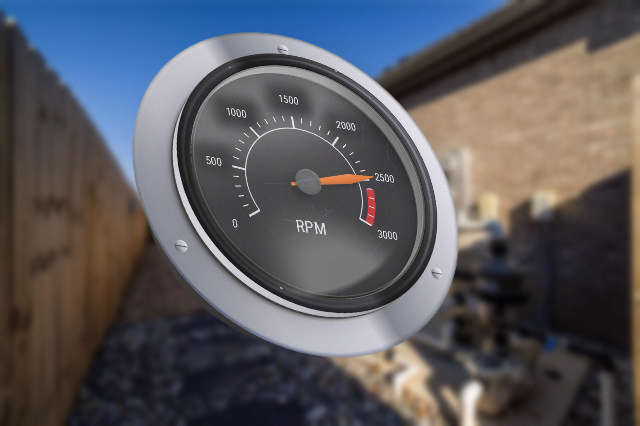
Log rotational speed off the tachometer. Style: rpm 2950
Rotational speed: rpm 2500
